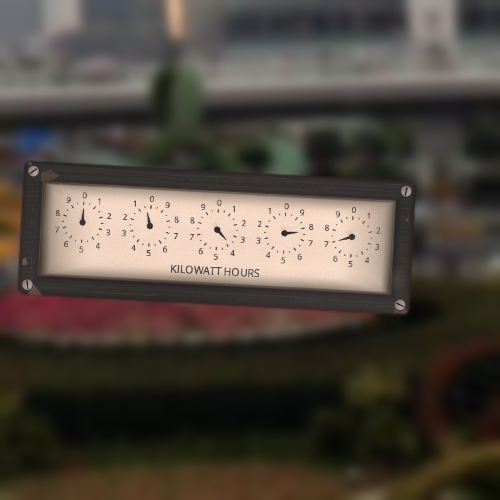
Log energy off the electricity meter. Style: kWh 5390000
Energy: kWh 377
